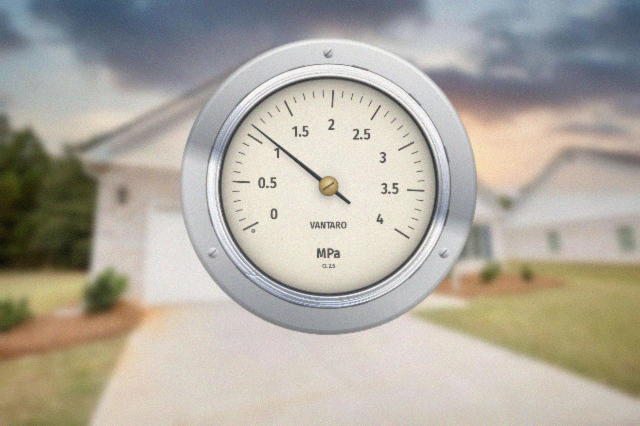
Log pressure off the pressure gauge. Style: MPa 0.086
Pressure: MPa 1.1
